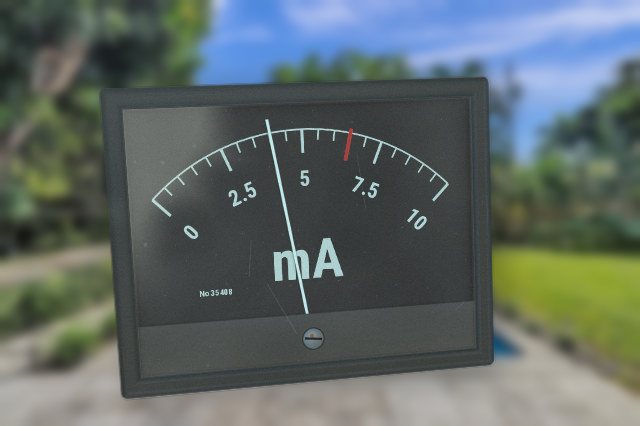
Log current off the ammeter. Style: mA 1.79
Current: mA 4
